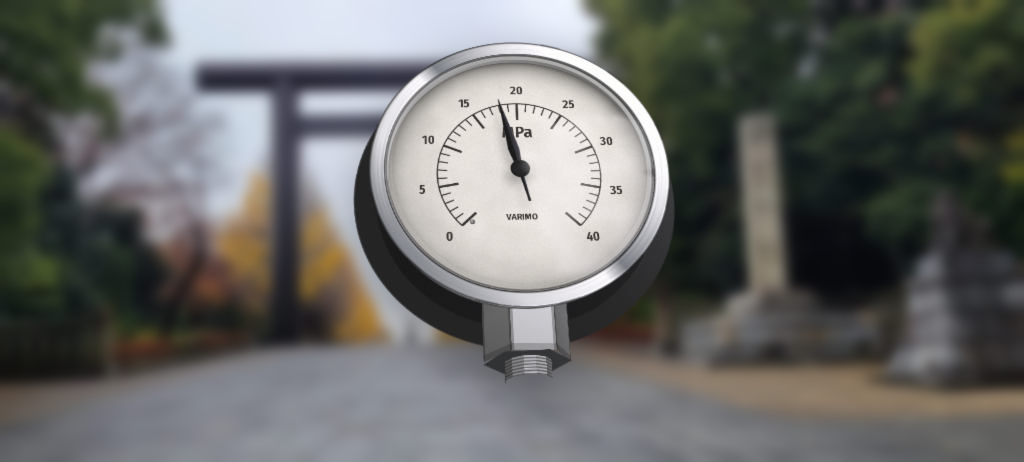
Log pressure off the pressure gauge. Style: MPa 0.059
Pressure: MPa 18
